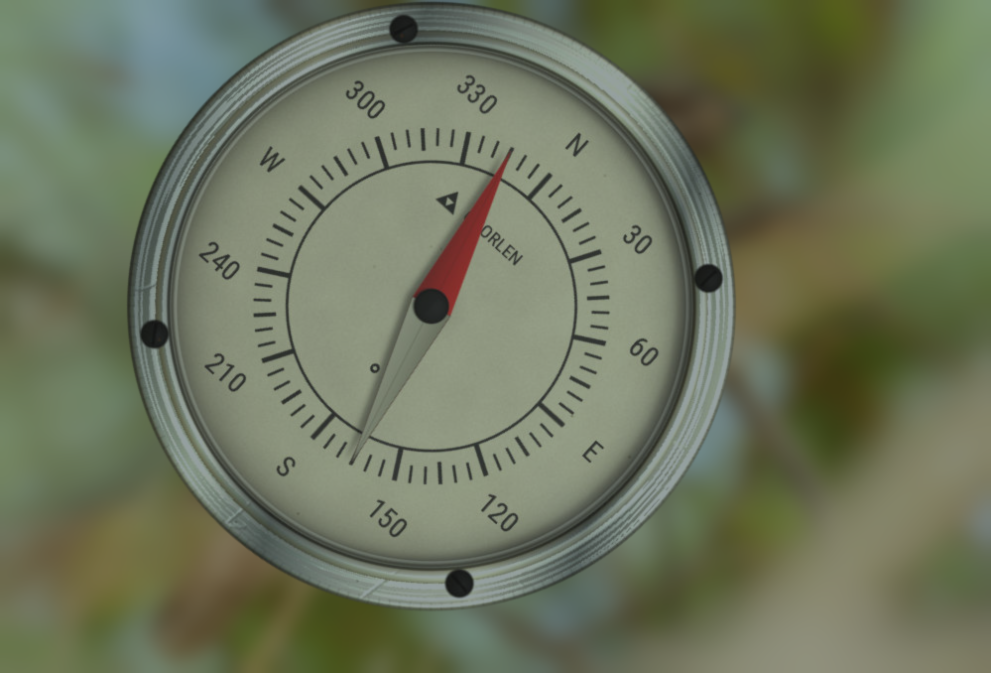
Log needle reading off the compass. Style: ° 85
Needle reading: ° 345
